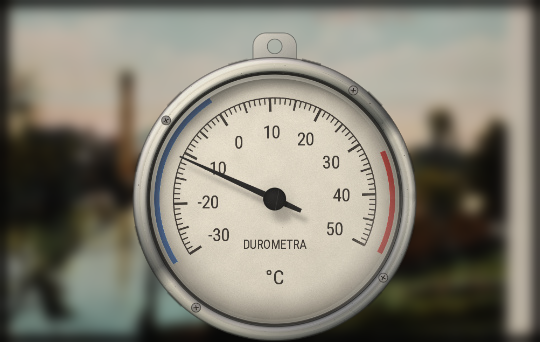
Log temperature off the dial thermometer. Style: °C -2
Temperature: °C -11
